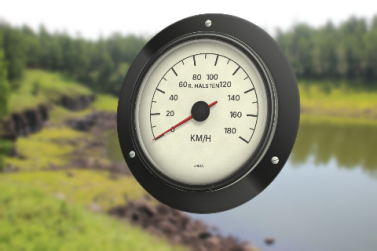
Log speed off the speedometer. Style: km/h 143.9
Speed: km/h 0
